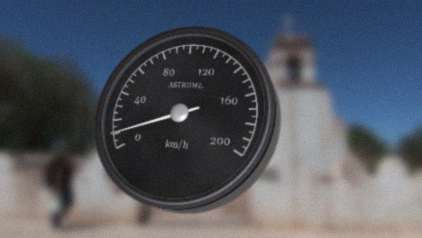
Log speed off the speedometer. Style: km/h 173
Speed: km/h 10
